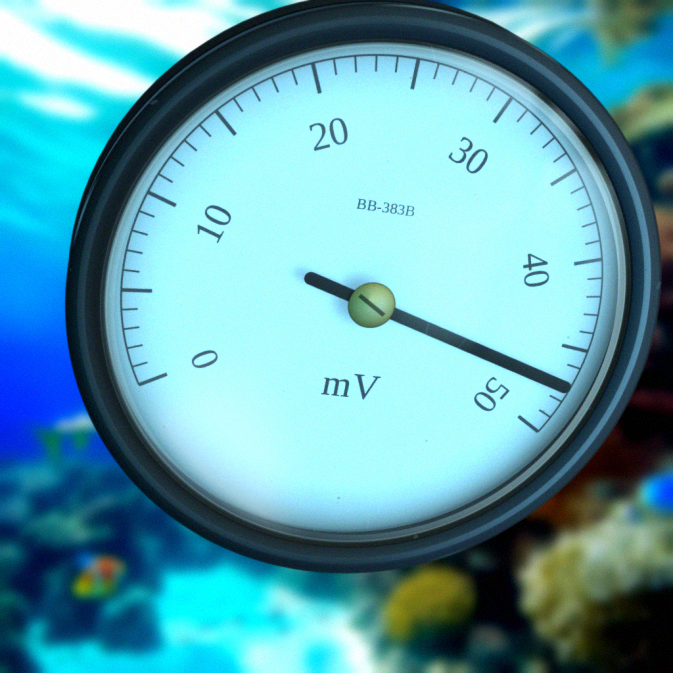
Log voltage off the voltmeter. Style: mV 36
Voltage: mV 47
